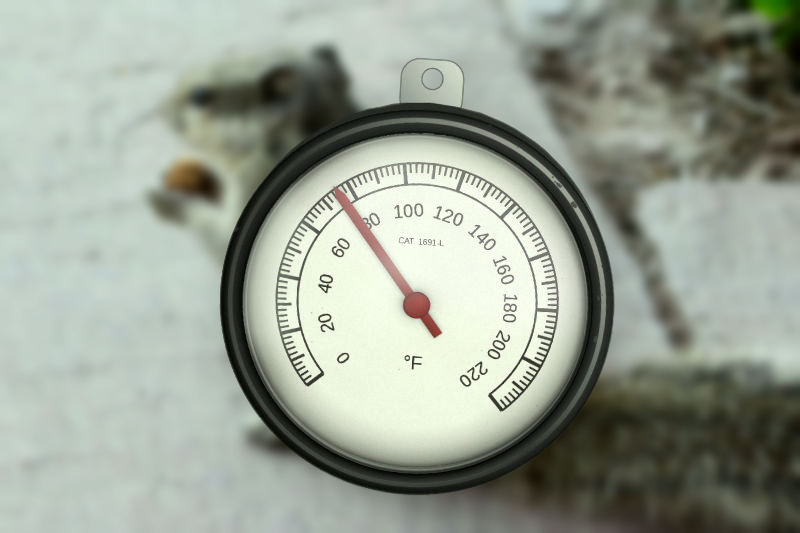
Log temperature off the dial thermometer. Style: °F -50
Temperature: °F 76
